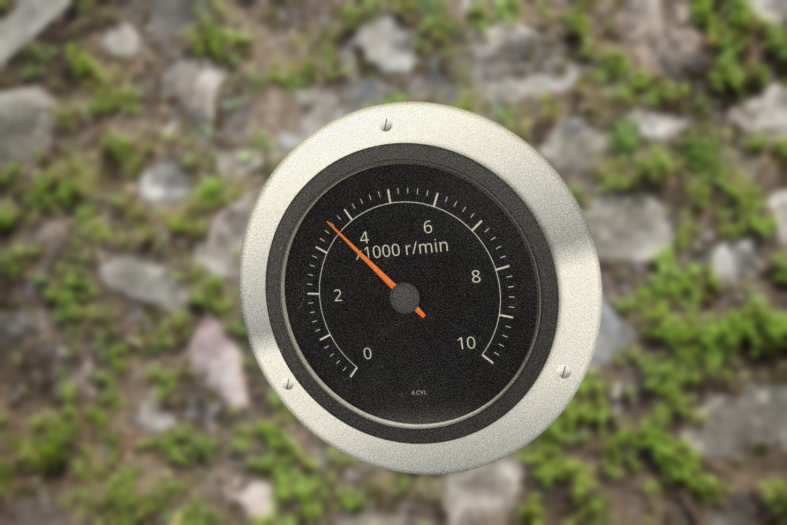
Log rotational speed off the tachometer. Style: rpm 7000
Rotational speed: rpm 3600
